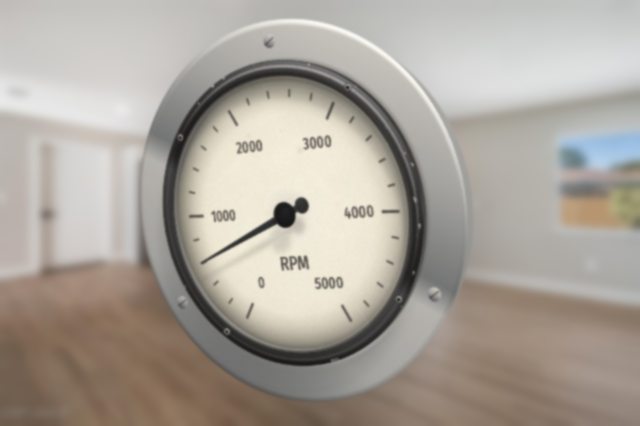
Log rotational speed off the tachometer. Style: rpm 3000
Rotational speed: rpm 600
